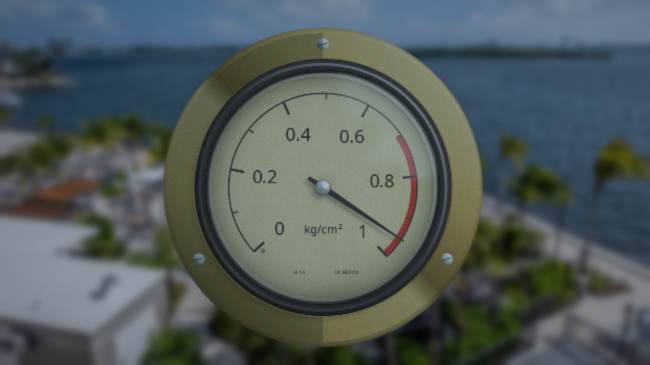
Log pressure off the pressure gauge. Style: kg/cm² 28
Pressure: kg/cm² 0.95
